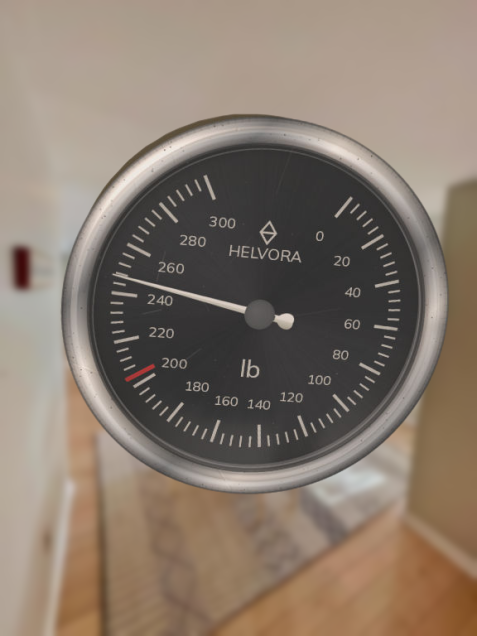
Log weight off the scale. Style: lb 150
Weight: lb 248
